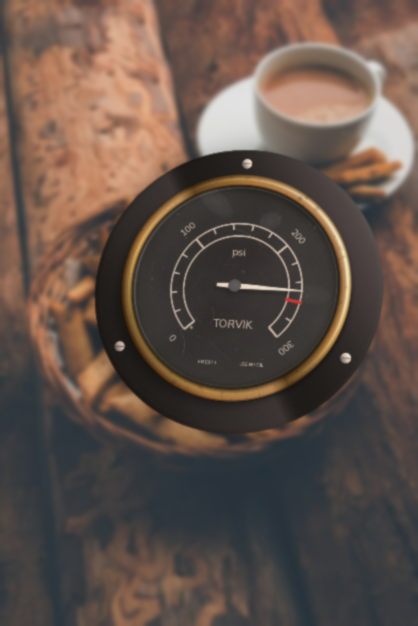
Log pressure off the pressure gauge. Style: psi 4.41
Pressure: psi 250
